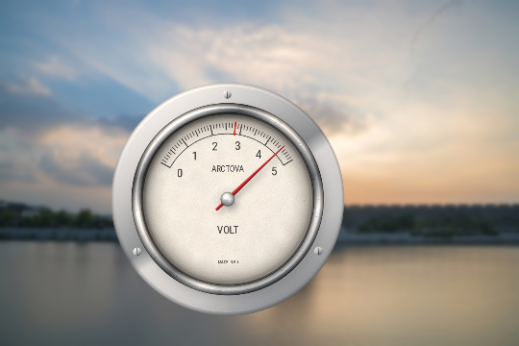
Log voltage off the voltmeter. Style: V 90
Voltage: V 4.5
